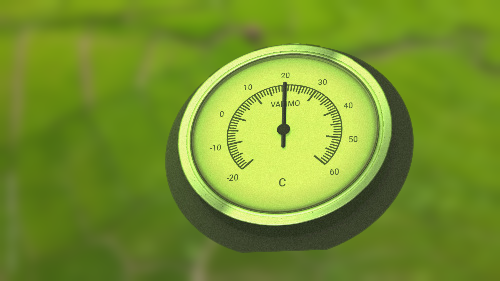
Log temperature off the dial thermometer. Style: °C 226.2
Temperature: °C 20
